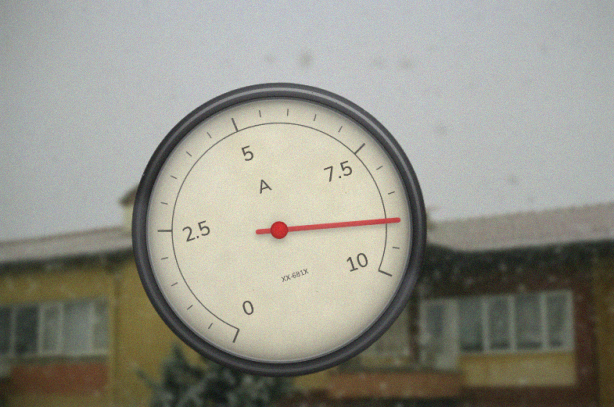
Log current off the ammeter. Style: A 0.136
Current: A 9
